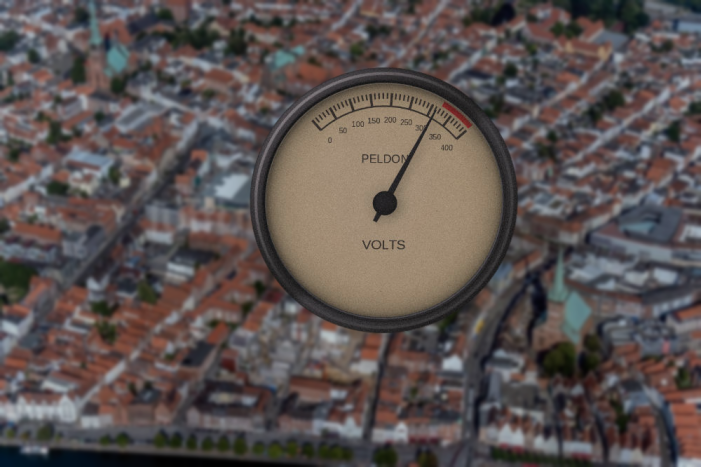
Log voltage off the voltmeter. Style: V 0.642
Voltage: V 310
